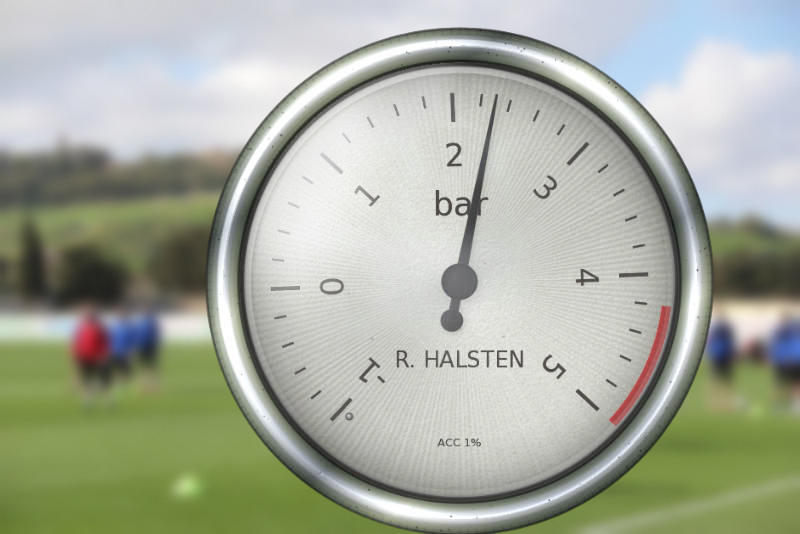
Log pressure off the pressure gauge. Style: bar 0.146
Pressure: bar 2.3
